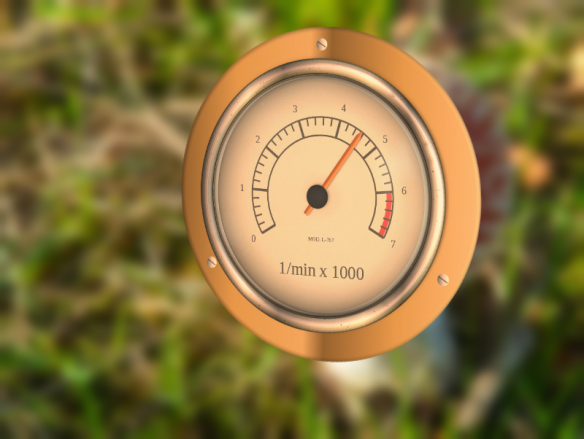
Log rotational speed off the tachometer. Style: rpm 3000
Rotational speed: rpm 4600
